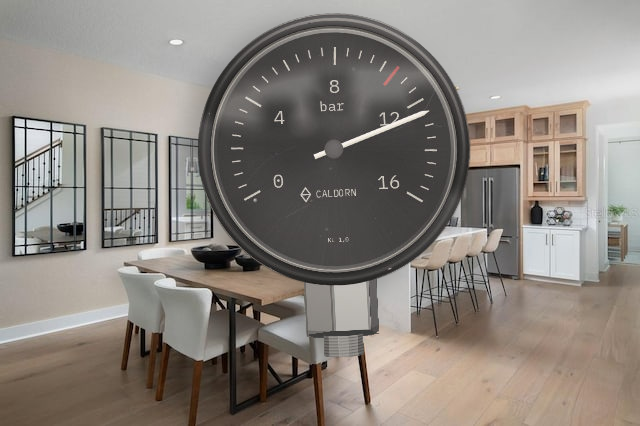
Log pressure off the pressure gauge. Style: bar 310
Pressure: bar 12.5
